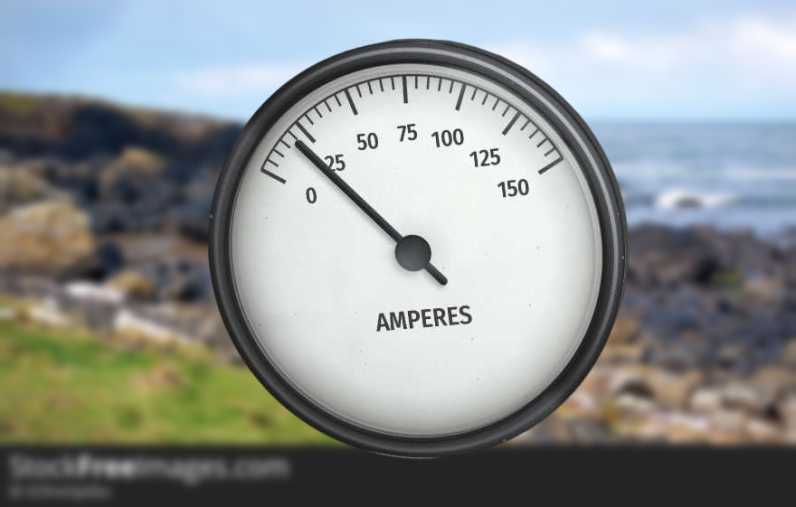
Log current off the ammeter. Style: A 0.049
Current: A 20
